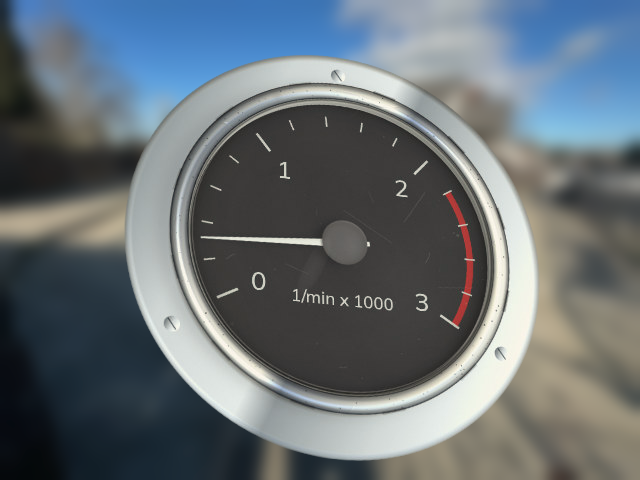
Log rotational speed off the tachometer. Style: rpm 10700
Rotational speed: rpm 300
